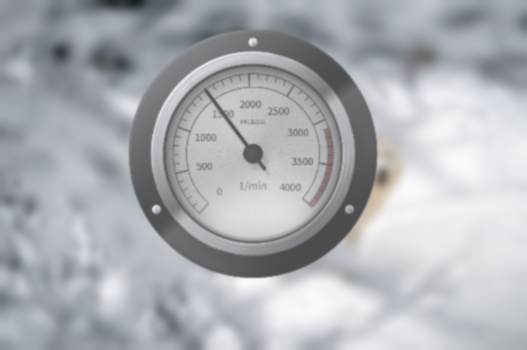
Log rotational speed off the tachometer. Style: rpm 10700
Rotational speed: rpm 1500
